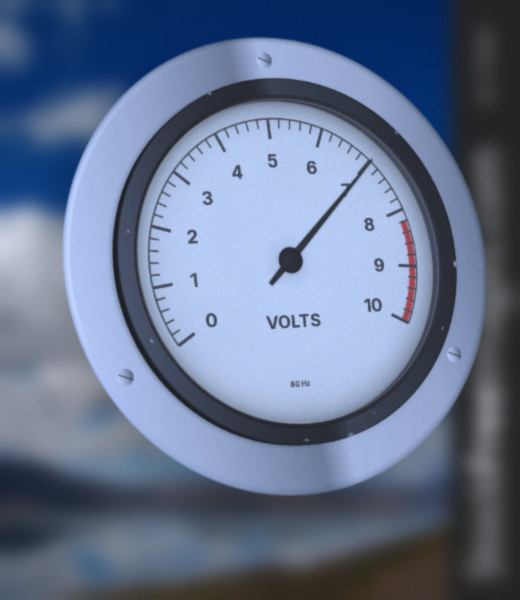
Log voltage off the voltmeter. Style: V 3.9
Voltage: V 7
